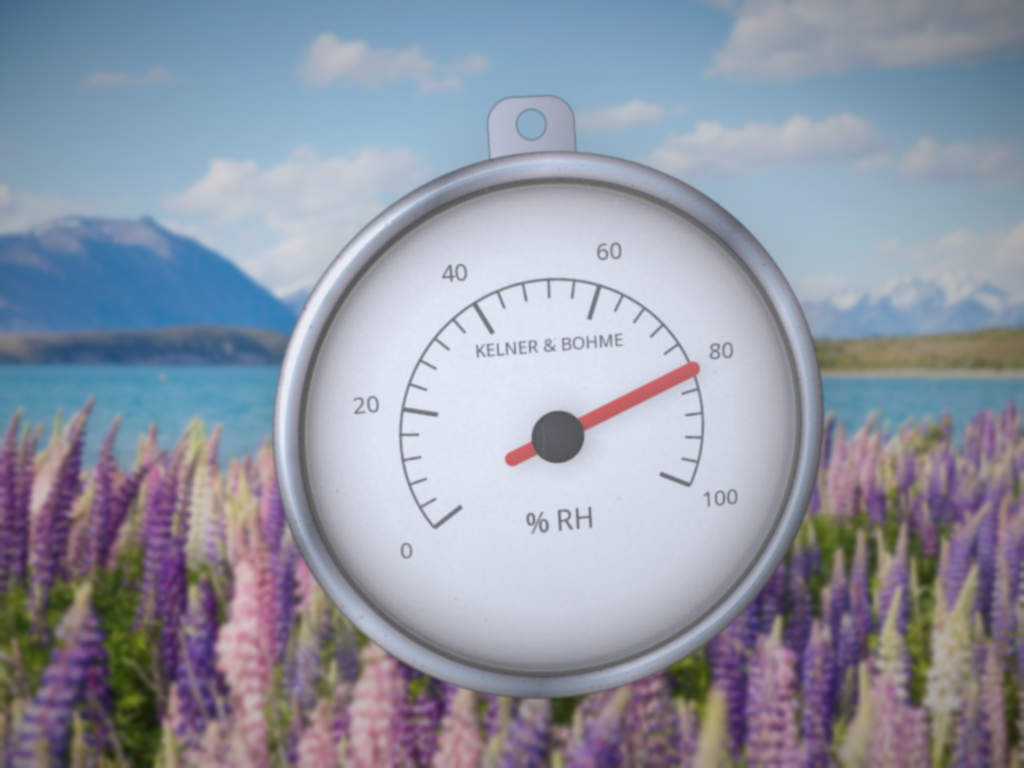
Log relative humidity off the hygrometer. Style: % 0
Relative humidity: % 80
